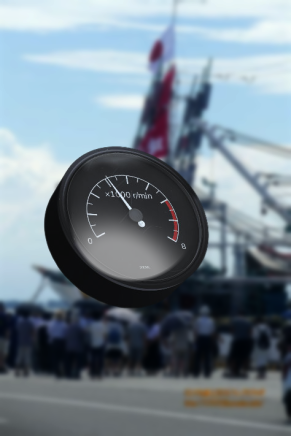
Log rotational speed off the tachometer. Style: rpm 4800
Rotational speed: rpm 3000
